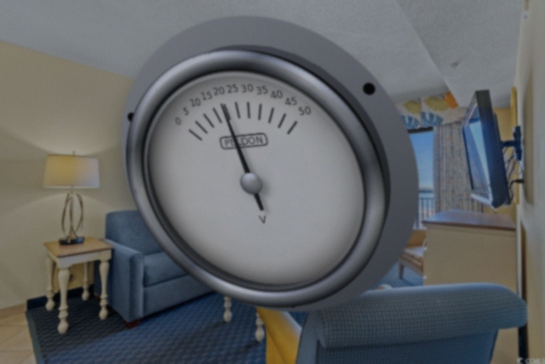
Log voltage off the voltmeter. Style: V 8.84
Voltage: V 20
